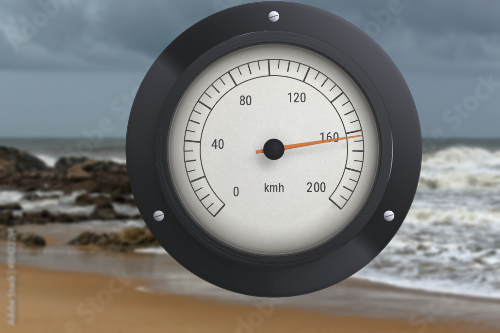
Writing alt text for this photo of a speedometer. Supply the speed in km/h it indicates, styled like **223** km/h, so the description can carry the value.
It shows **162.5** km/h
